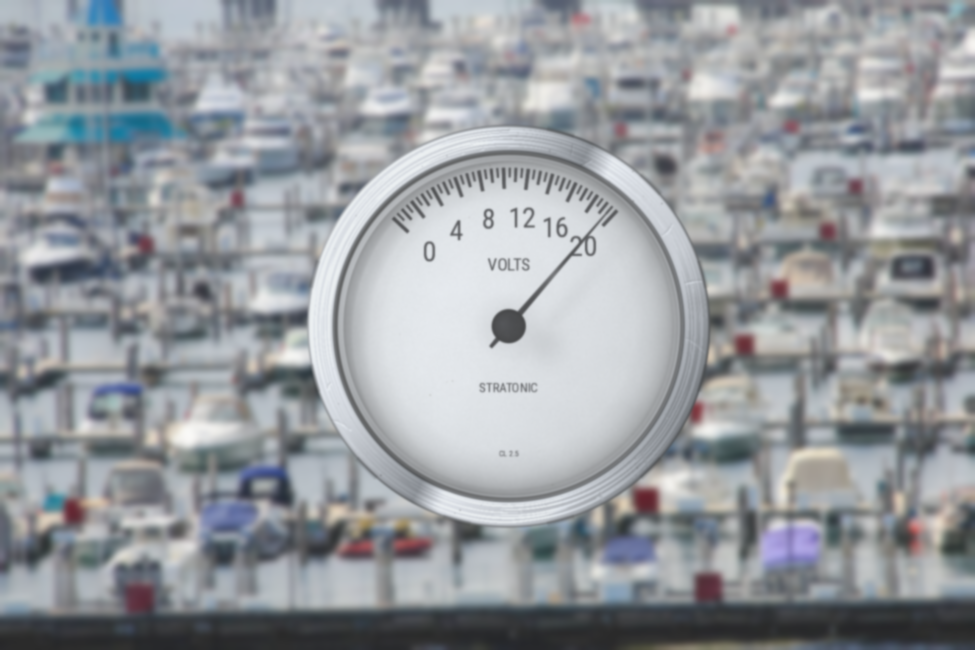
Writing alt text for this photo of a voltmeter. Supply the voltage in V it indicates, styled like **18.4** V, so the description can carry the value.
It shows **19.5** V
